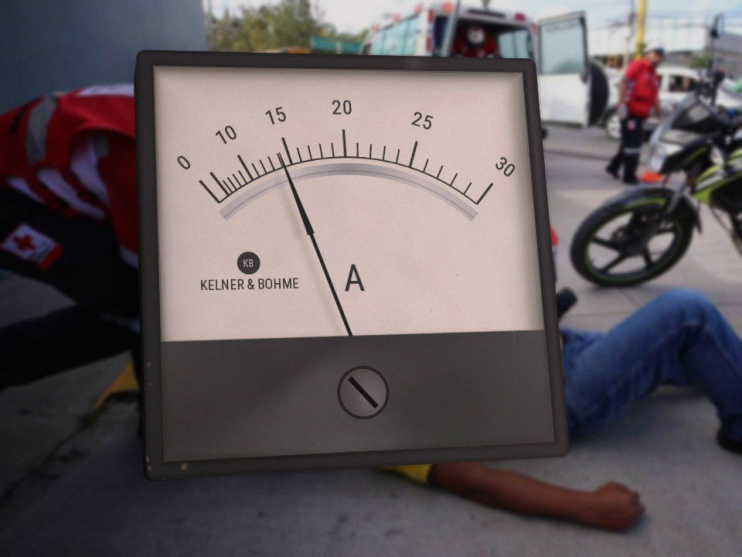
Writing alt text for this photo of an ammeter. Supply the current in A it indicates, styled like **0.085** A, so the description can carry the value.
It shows **14** A
